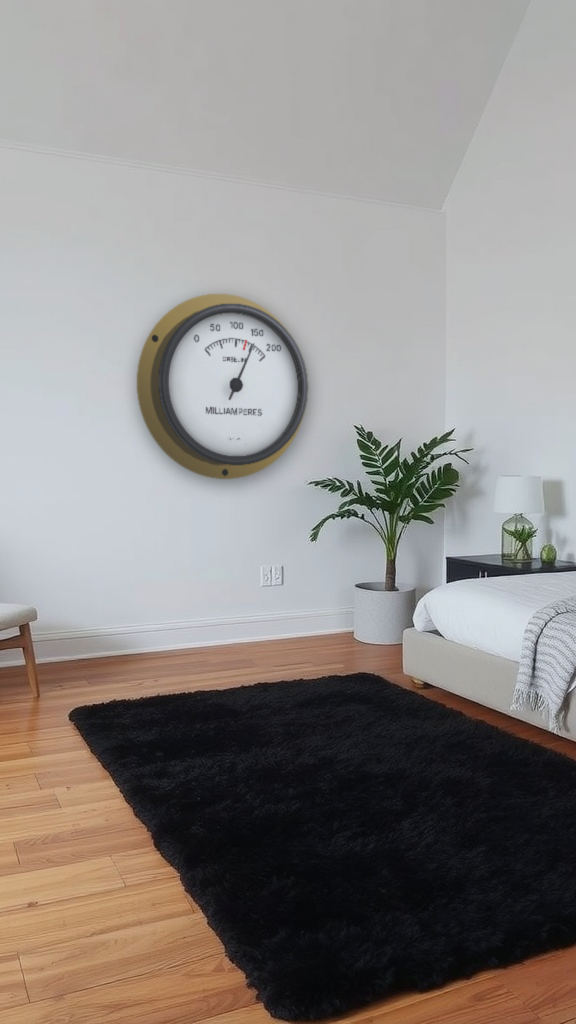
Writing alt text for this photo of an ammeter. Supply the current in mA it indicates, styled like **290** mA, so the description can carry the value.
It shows **150** mA
